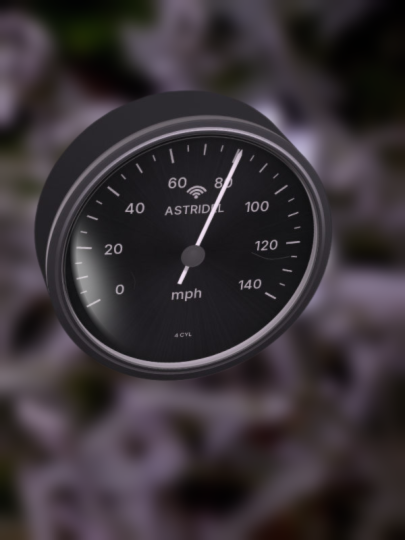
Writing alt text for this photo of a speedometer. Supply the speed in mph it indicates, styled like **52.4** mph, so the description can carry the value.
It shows **80** mph
